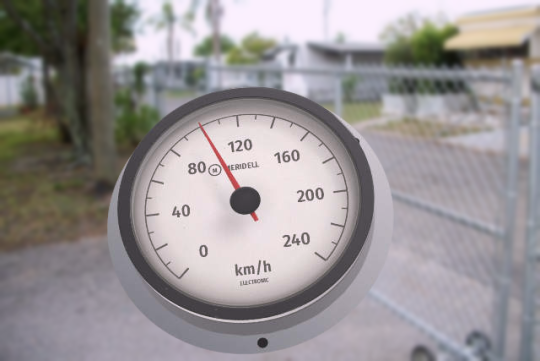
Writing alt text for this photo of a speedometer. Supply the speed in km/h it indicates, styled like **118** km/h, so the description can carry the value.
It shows **100** km/h
